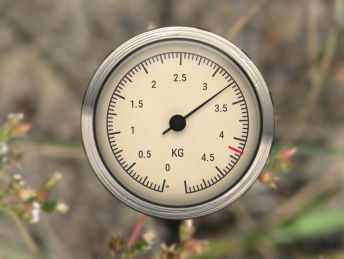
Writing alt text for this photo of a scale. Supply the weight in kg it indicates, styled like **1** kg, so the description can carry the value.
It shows **3.25** kg
